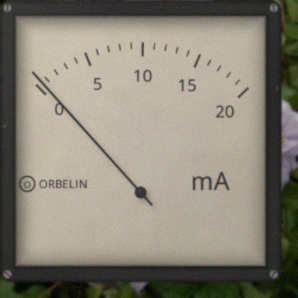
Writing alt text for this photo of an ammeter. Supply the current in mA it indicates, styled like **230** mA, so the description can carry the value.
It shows **0.5** mA
